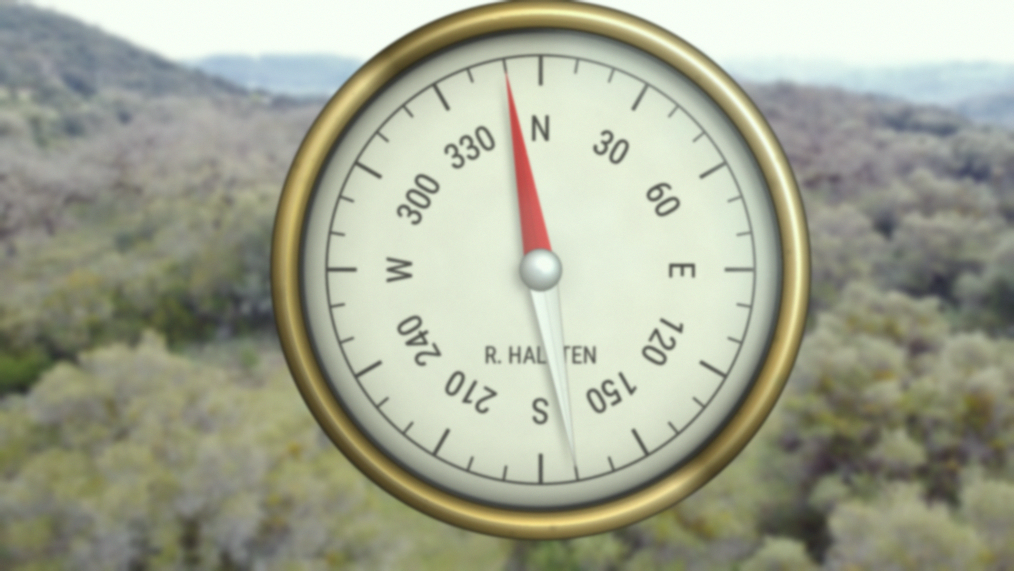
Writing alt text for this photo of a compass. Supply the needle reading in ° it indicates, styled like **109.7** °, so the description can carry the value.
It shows **350** °
